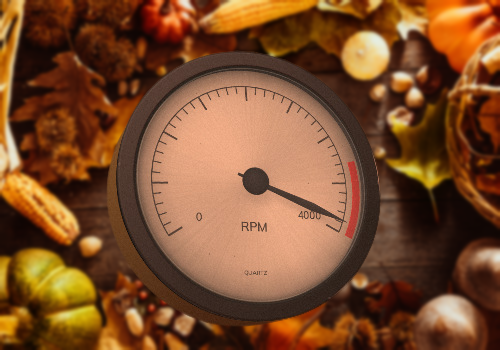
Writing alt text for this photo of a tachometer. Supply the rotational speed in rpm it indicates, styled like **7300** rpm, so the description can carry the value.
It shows **3900** rpm
